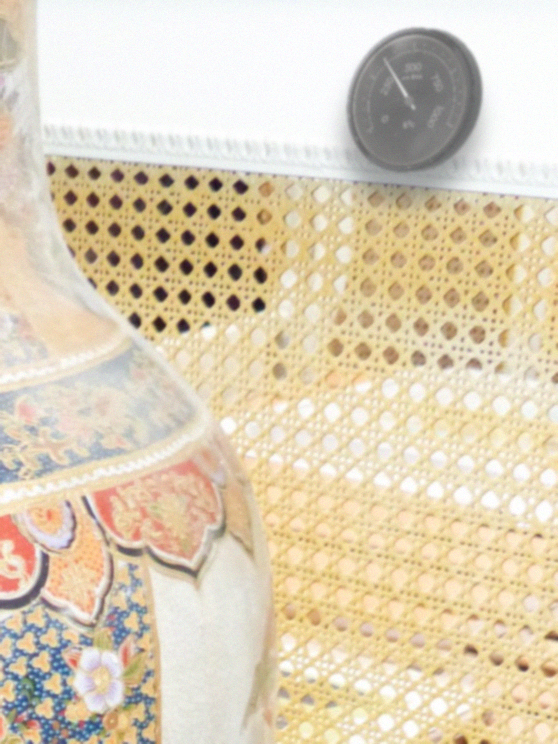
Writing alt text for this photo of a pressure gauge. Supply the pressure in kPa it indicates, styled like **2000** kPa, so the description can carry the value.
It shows **350** kPa
